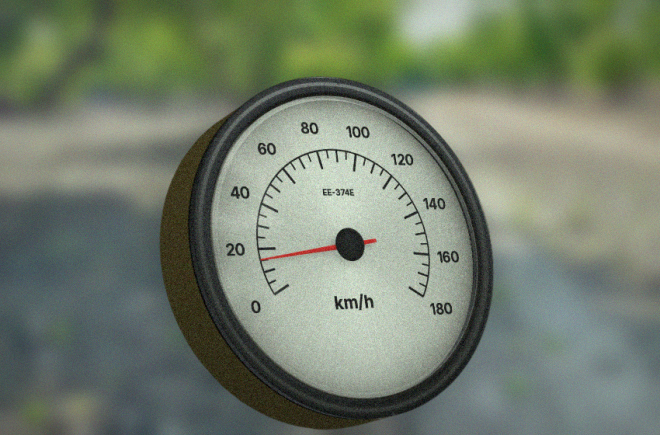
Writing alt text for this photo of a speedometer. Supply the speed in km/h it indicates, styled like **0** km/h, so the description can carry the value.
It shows **15** km/h
